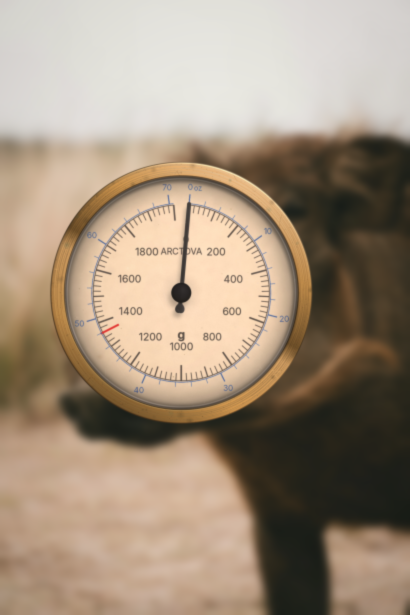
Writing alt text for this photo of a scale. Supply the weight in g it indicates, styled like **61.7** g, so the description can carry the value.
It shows **0** g
